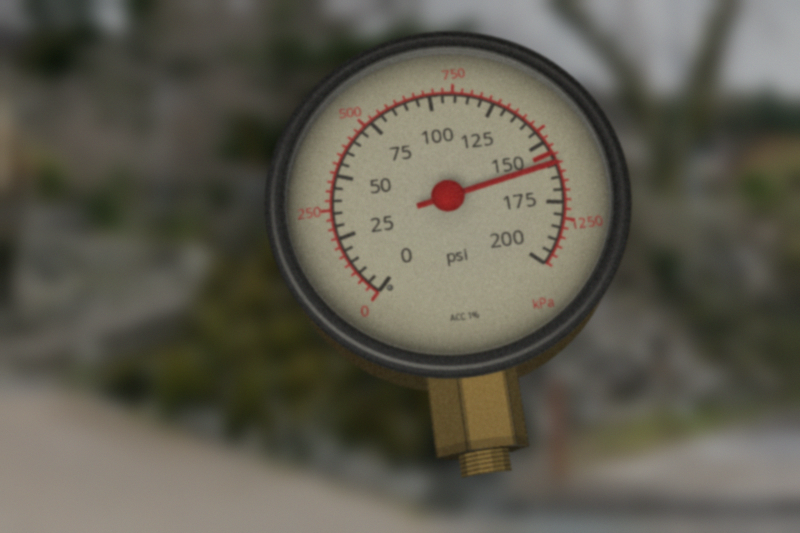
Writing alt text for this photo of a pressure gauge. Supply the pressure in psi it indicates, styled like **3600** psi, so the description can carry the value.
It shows **160** psi
